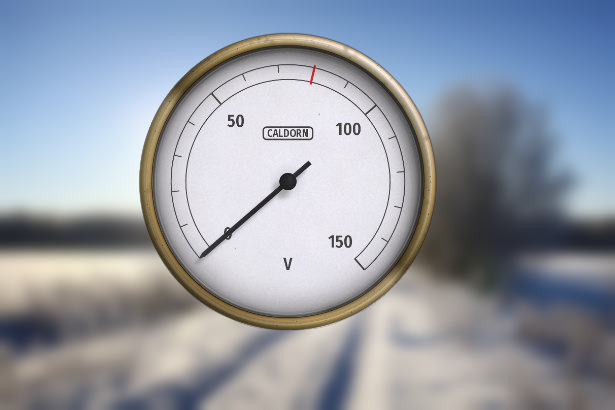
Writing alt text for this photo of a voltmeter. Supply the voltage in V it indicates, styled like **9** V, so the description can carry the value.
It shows **0** V
